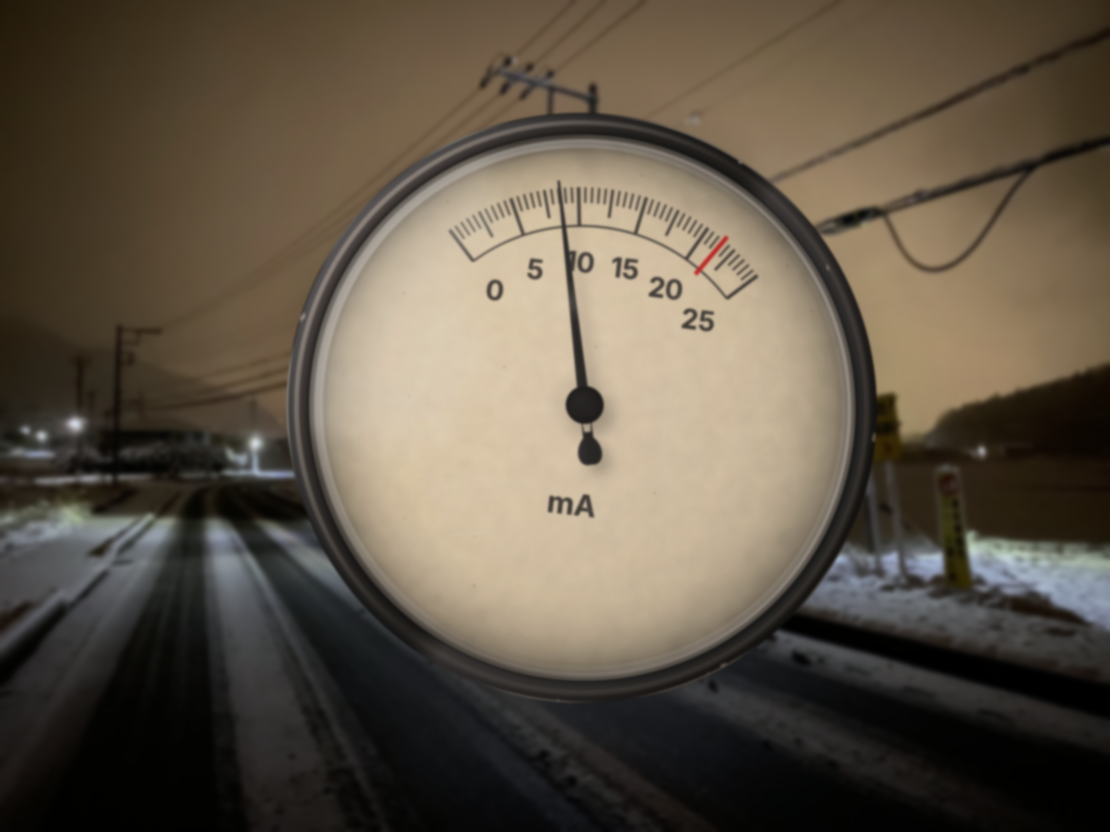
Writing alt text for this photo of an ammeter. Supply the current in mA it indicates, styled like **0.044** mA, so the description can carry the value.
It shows **8.5** mA
